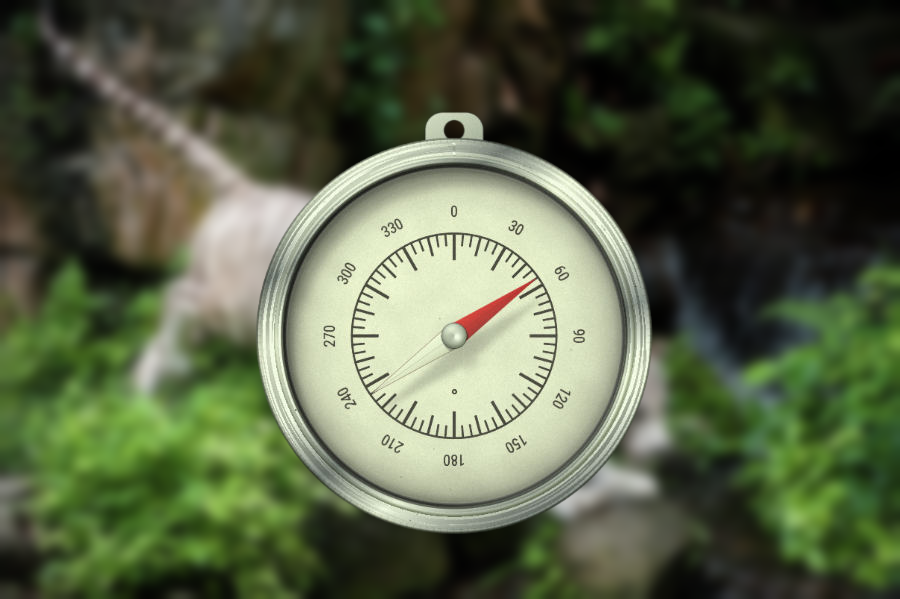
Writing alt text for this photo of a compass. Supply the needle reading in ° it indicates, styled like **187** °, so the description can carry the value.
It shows **55** °
